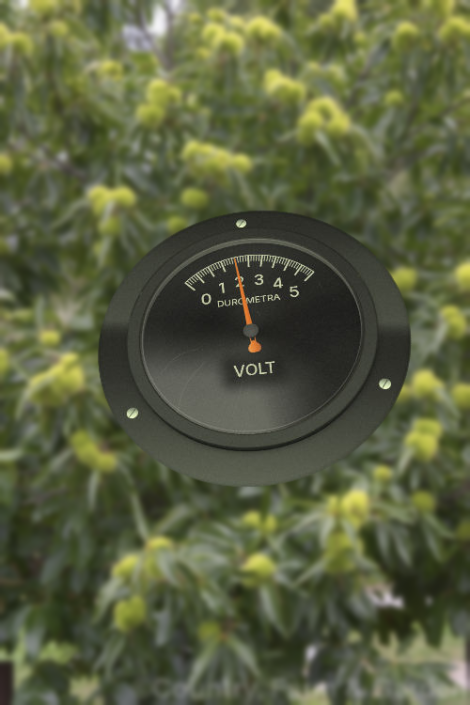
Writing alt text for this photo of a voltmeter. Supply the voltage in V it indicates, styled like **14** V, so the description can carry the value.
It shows **2** V
